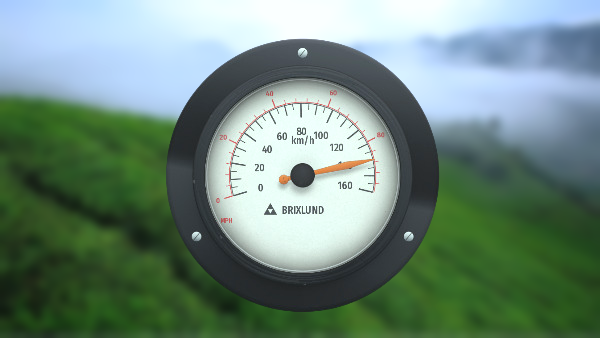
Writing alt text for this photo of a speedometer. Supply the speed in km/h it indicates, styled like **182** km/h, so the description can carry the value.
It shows **140** km/h
